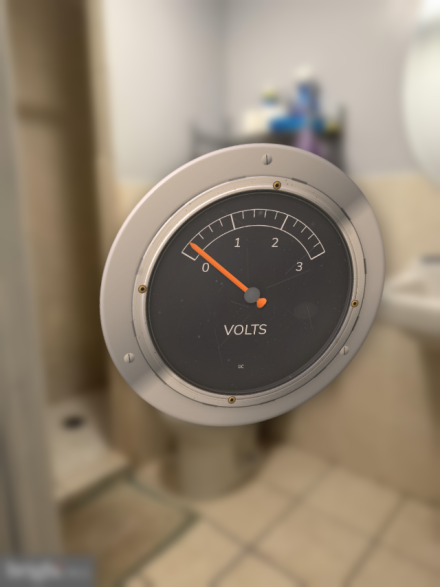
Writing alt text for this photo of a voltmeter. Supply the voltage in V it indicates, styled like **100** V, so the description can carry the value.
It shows **0.2** V
